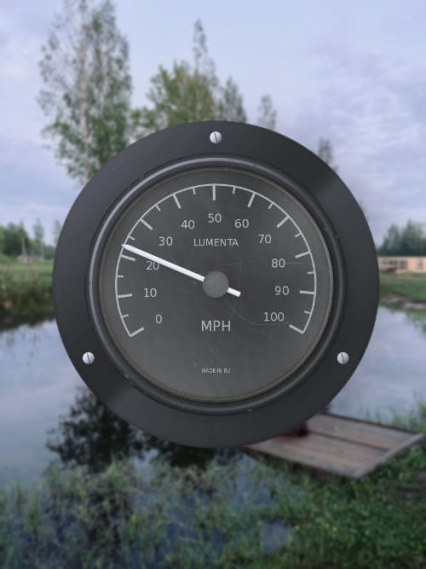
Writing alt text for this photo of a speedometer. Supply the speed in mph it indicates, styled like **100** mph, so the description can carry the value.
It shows **22.5** mph
